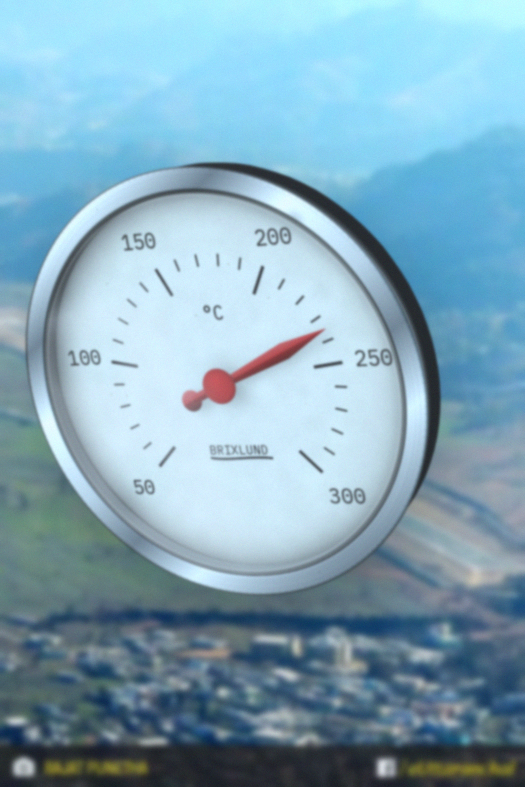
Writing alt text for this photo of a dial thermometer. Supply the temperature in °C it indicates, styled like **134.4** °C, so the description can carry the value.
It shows **235** °C
